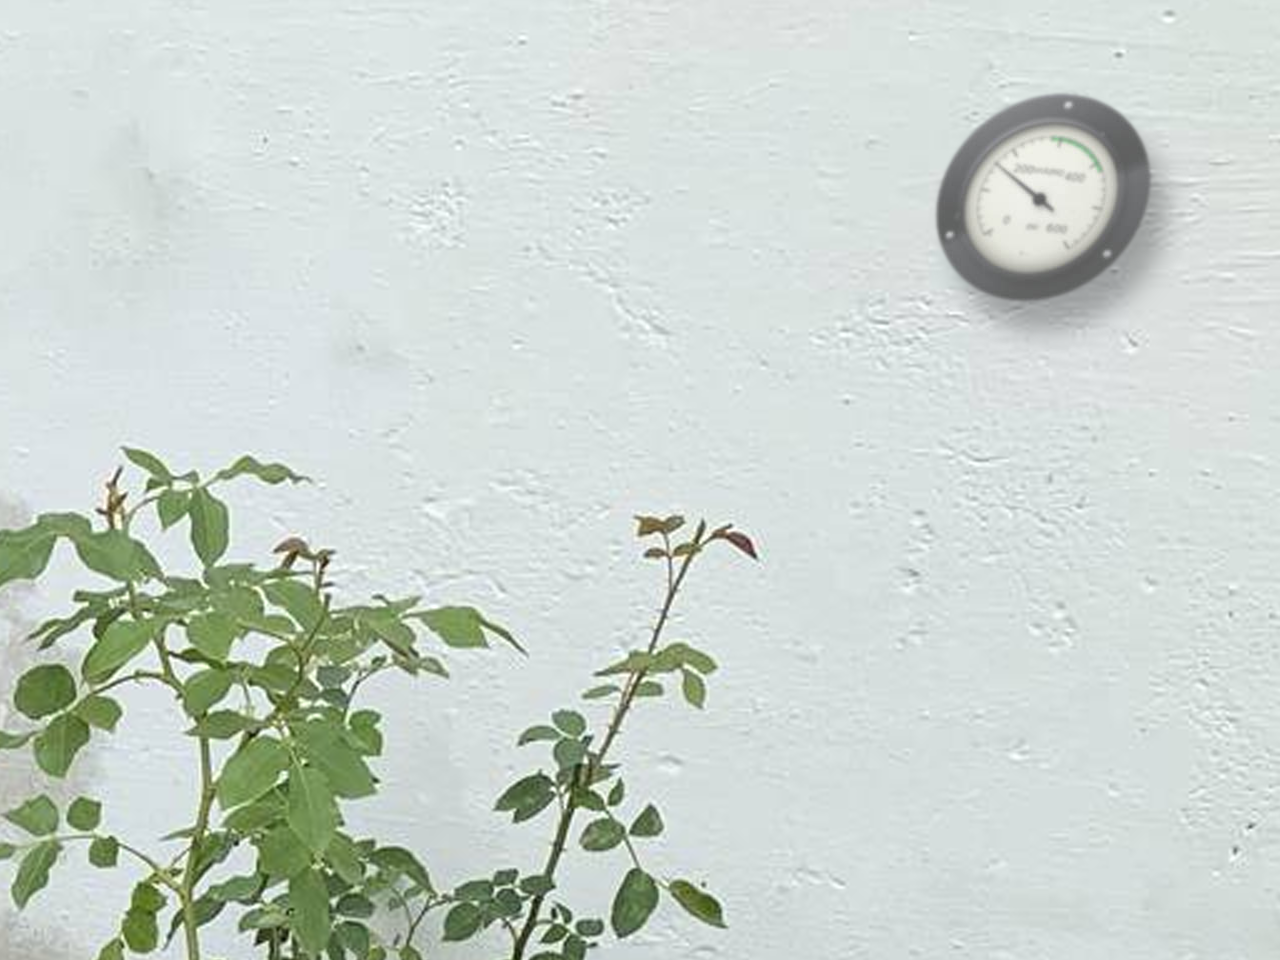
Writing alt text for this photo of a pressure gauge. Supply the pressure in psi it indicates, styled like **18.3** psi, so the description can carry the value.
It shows **160** psi
